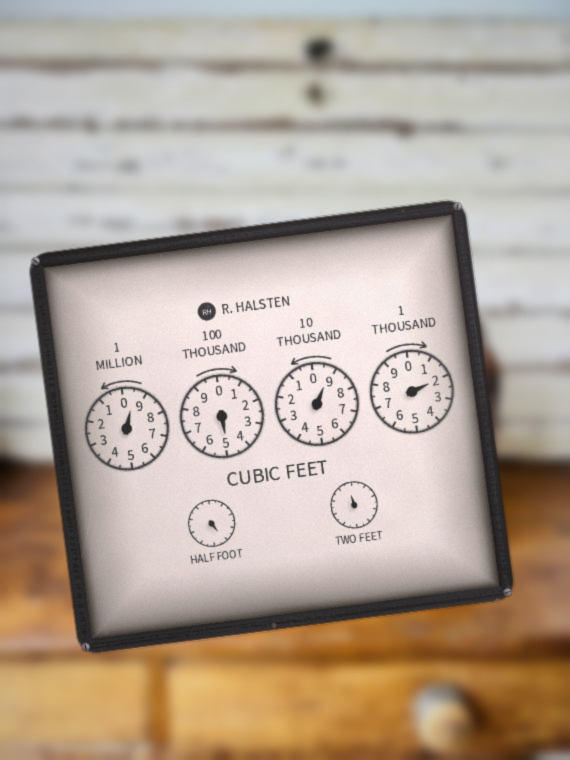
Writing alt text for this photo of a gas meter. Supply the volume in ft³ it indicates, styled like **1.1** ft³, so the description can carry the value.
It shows **949200** ft³
